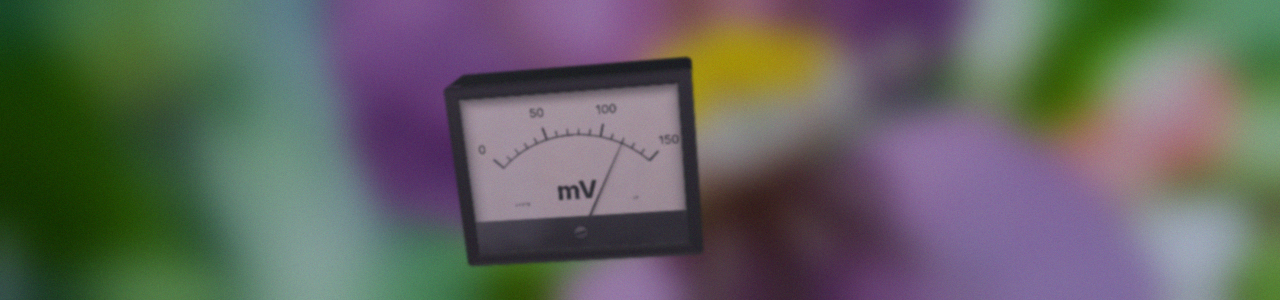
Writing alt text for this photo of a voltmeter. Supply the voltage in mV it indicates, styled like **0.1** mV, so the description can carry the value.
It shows **120** mV
